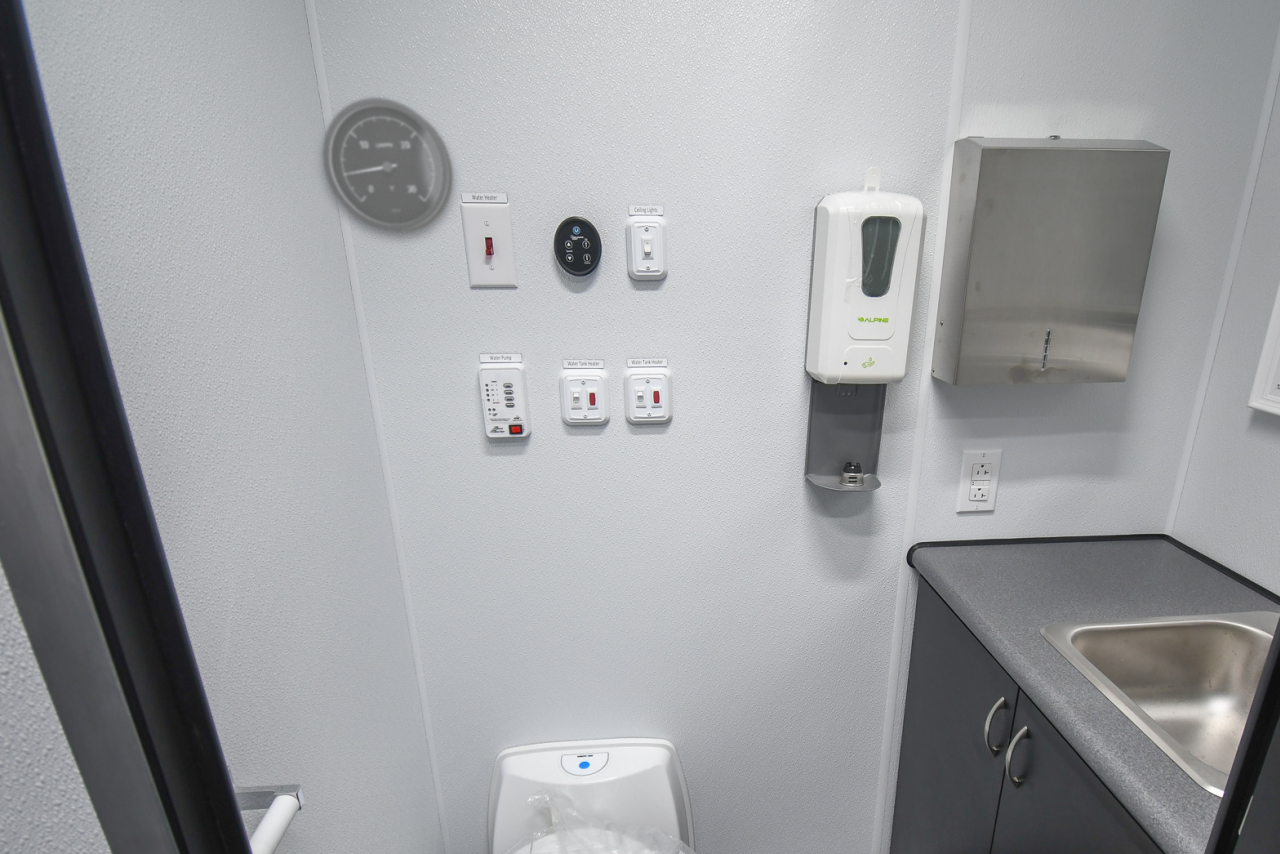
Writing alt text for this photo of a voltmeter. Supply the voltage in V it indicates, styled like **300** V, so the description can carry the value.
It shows **4** V
